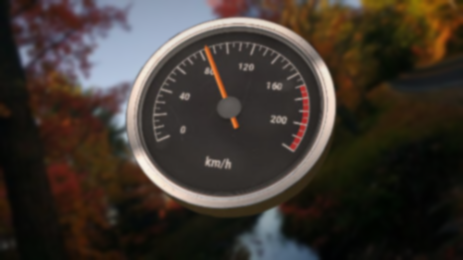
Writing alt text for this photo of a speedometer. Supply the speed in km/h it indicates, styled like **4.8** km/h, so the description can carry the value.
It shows **85** km/h
